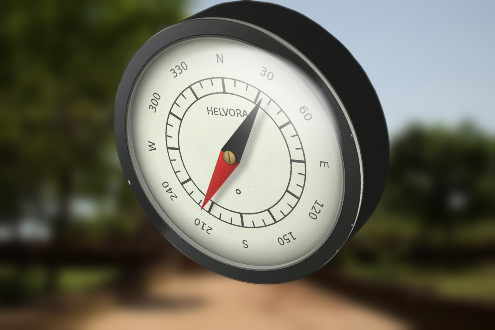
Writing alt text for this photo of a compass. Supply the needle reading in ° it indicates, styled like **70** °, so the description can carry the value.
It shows **215** °
